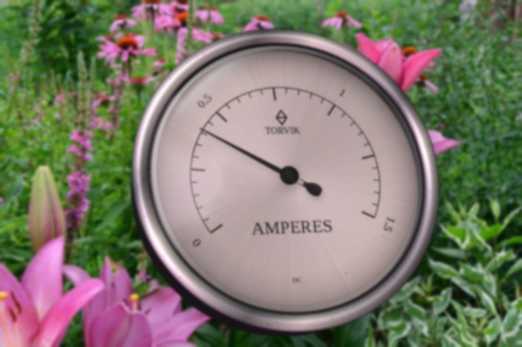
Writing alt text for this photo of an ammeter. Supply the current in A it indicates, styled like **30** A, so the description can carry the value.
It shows **0.4** A
